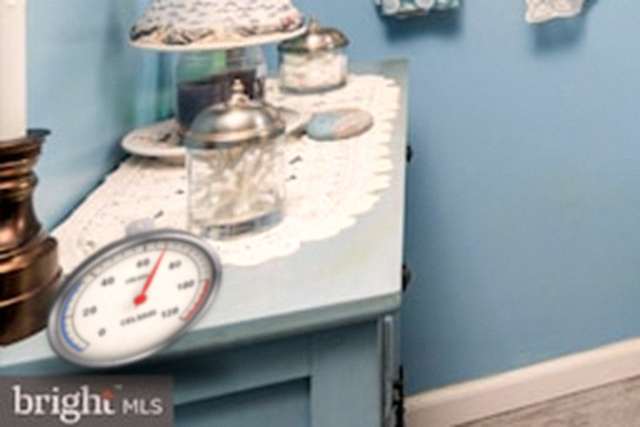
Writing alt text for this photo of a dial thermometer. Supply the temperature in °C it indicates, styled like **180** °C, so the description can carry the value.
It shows **68** °C
